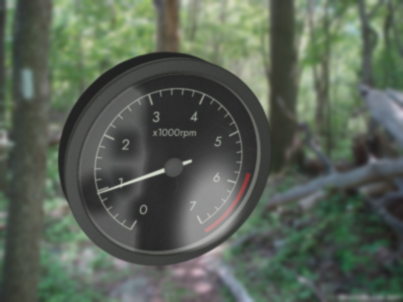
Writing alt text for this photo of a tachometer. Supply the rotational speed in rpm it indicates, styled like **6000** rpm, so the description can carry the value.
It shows **1000** rpm
